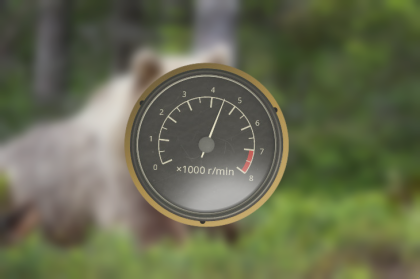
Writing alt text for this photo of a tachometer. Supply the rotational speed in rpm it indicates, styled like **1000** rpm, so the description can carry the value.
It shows **4500** rpm
